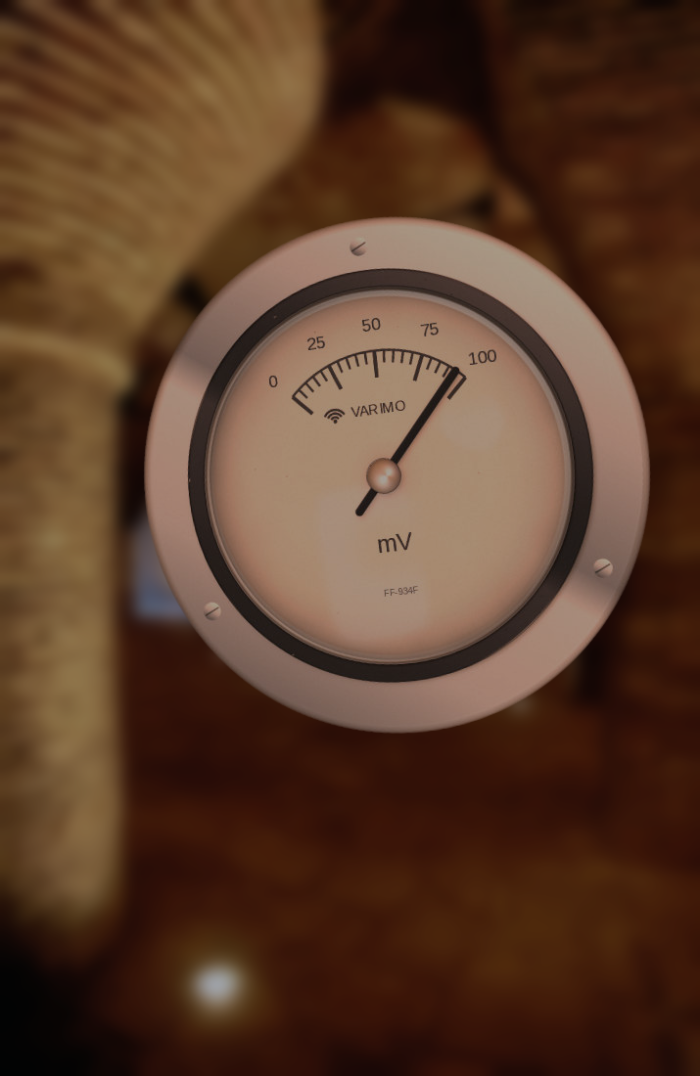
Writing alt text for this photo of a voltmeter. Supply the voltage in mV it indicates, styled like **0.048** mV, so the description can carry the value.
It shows **95** mV
